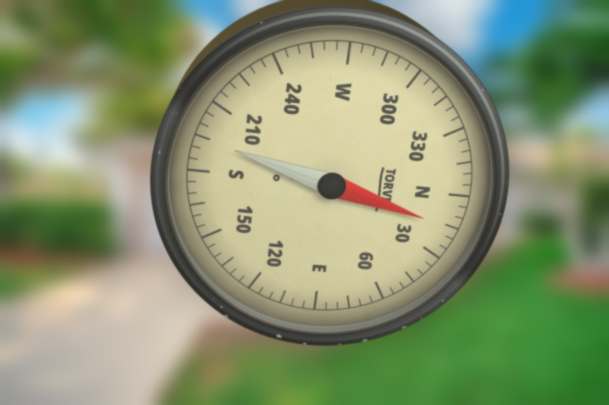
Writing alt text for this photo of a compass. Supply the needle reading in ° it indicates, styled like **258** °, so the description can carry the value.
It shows **15** °
